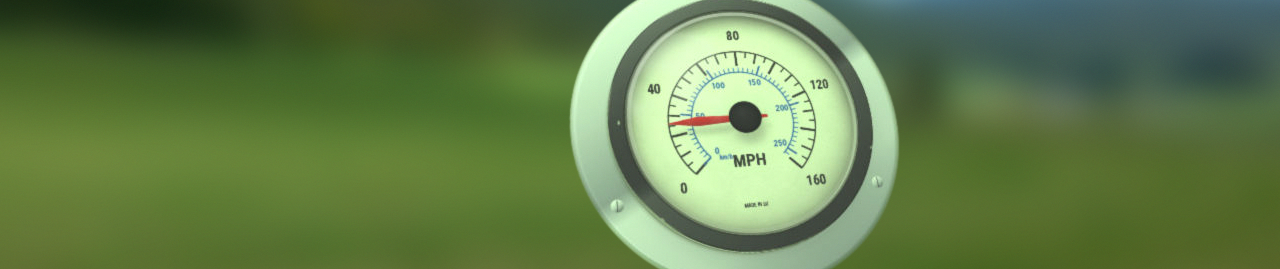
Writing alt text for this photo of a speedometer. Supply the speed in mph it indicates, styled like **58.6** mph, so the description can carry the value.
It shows **25** mph
